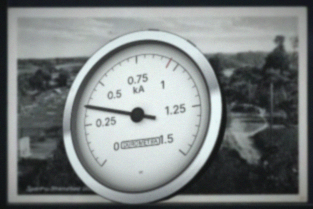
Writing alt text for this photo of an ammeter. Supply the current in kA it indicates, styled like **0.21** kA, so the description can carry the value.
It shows **0.35** kA
